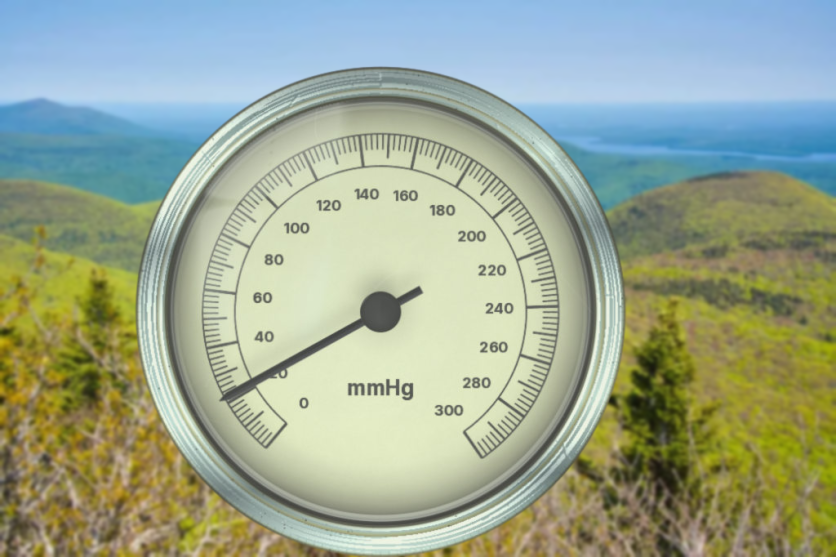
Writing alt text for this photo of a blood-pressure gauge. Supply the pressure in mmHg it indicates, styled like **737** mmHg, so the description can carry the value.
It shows **22** mmHg
